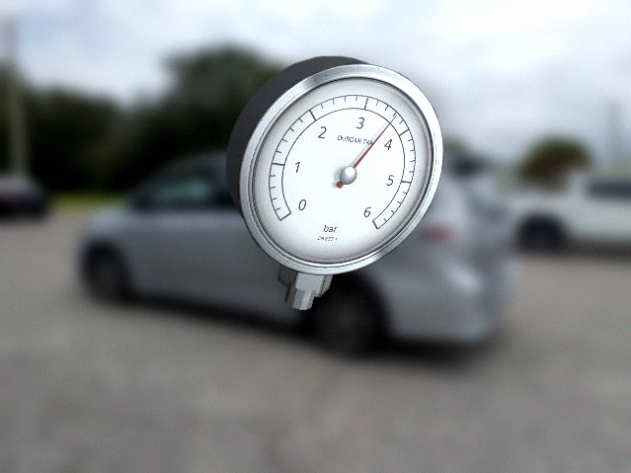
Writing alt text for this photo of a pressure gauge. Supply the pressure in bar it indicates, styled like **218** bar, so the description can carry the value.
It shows **3.6** bar
